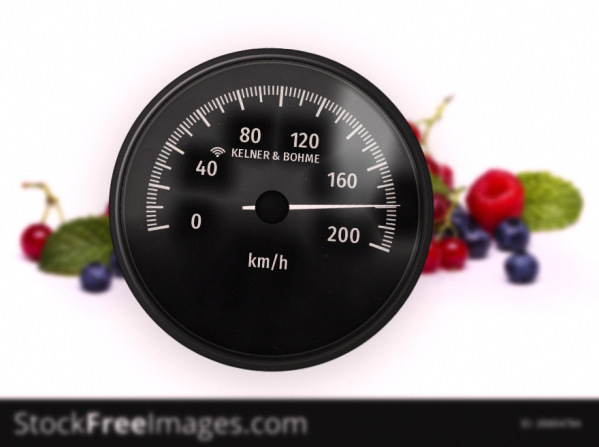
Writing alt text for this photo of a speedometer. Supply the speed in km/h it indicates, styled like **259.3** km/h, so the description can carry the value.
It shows **180** km/h
